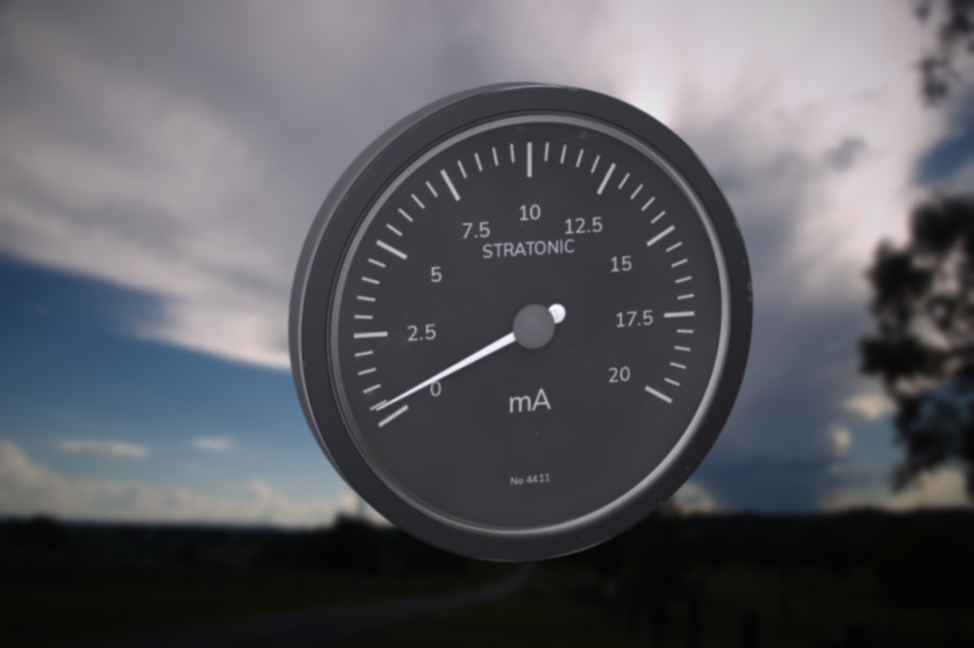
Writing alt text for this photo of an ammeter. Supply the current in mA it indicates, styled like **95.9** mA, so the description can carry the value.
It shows **0.5** mA
